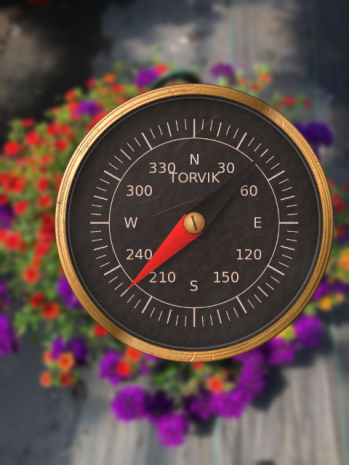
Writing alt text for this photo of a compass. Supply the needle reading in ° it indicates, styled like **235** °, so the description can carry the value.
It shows **225** °
